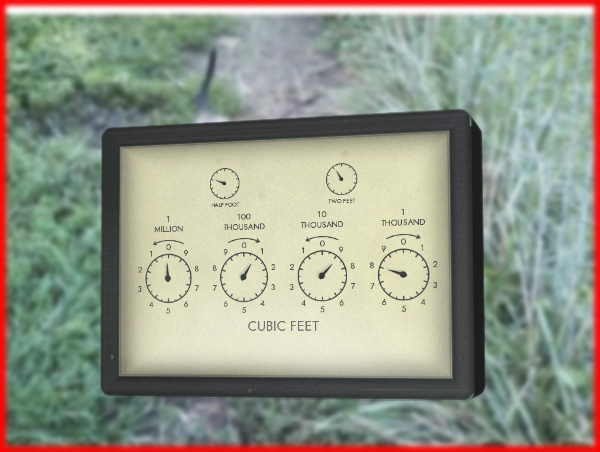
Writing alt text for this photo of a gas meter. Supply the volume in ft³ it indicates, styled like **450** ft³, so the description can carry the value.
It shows **8800** ft³
